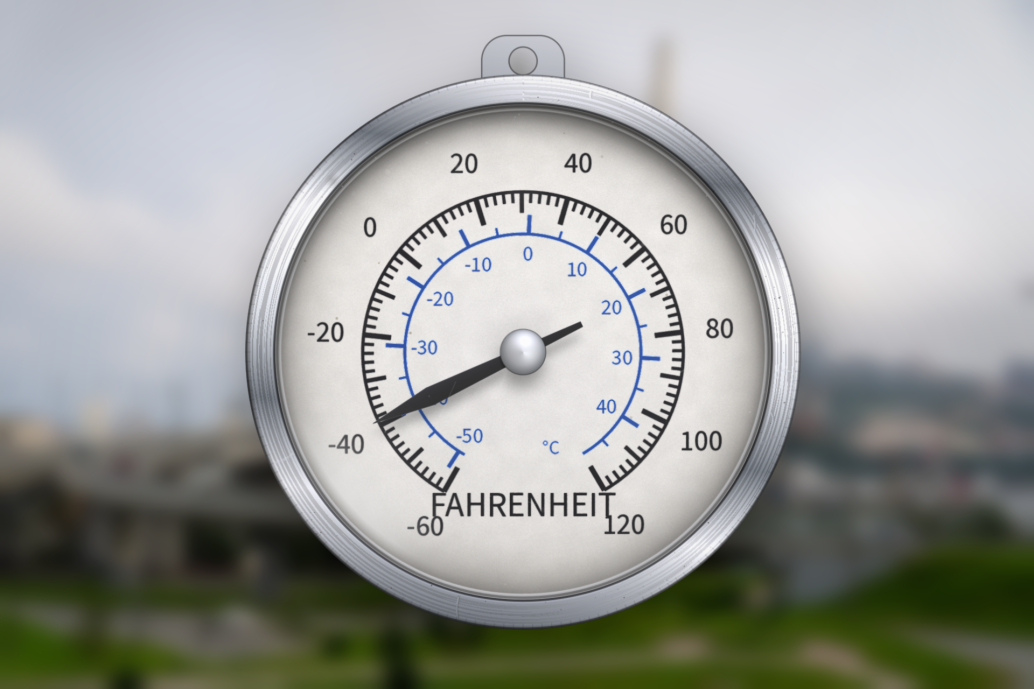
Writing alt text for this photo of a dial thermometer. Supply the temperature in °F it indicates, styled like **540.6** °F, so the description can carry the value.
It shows **-39** °F
